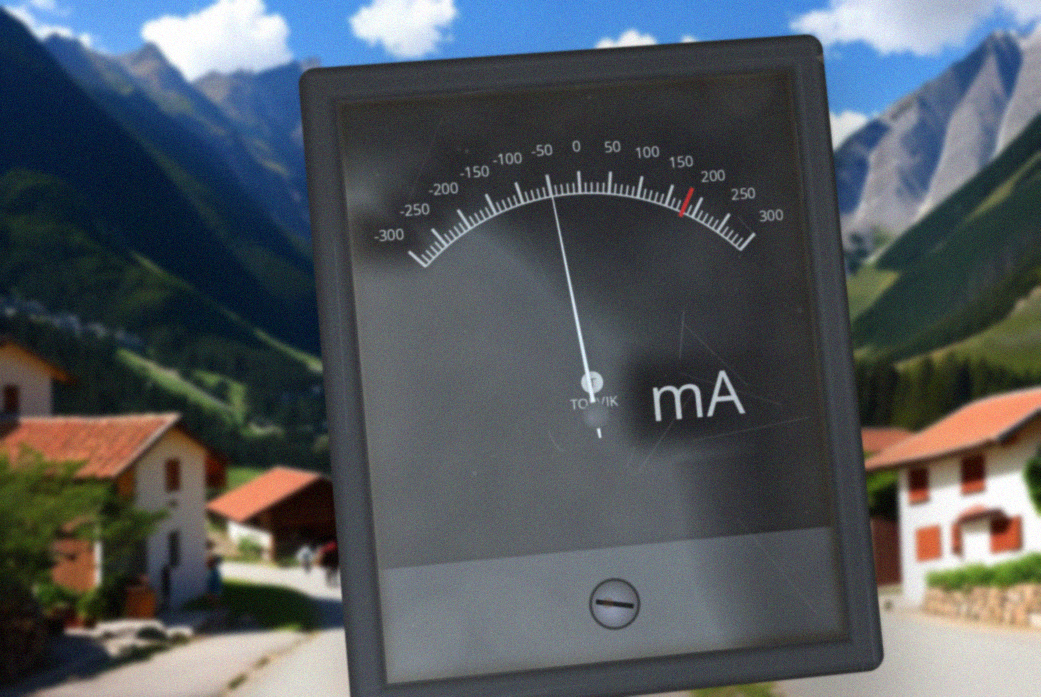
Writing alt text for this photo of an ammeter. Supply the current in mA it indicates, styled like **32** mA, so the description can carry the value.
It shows **-50** mA
